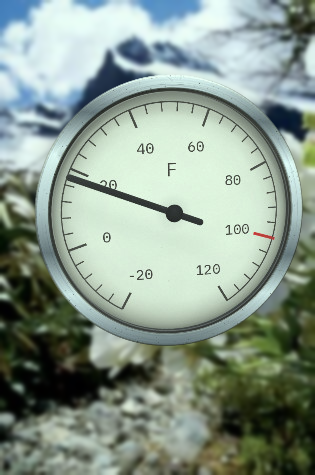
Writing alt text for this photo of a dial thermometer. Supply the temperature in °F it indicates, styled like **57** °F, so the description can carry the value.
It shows **18** °F
